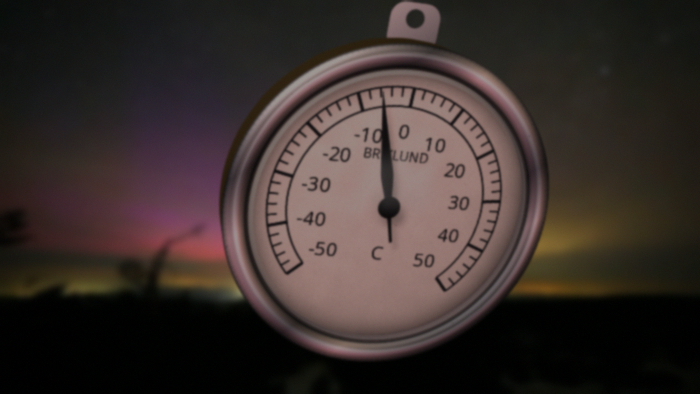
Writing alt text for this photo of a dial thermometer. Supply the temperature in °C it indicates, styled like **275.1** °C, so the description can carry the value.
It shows **-6** °C
